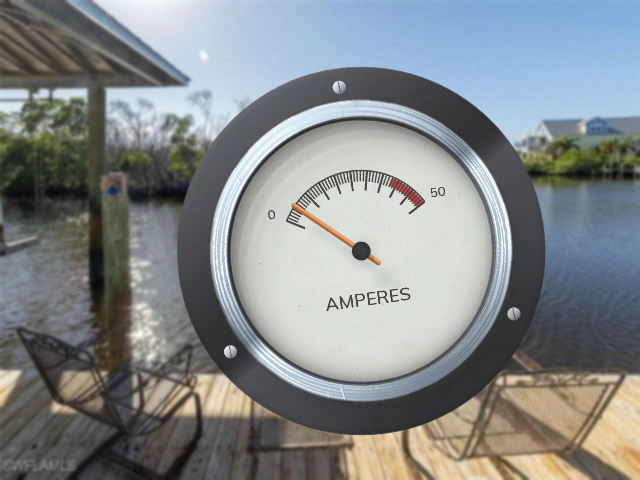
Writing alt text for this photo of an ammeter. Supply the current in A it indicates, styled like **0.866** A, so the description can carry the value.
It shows **5** A
